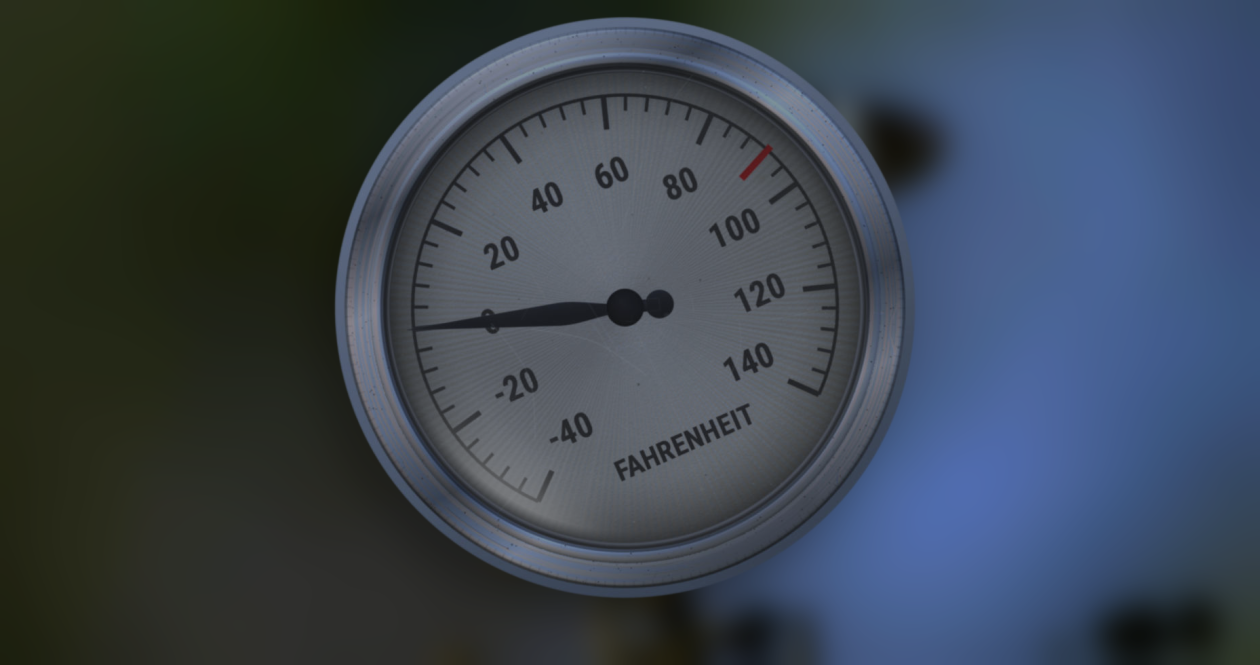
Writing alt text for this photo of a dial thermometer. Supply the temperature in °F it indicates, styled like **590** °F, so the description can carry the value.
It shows **0** °F
